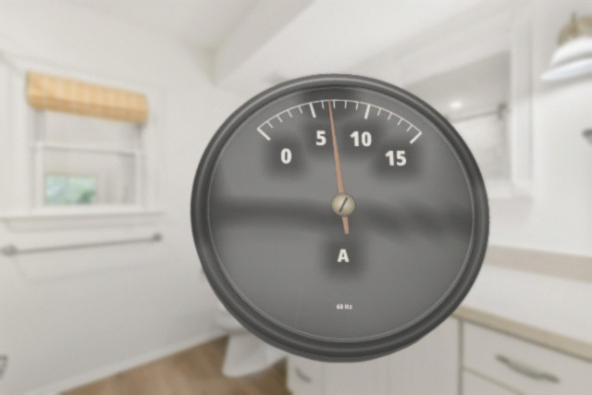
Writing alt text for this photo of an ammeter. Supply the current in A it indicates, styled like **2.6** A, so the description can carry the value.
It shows **6.5** A
